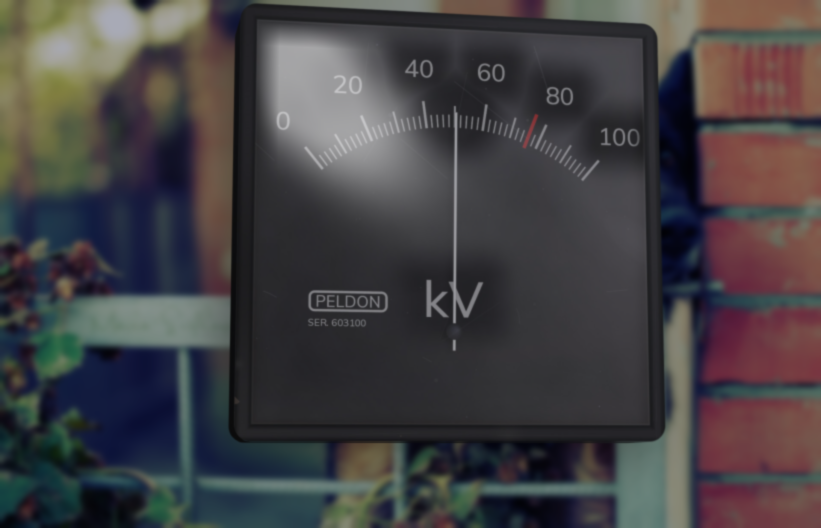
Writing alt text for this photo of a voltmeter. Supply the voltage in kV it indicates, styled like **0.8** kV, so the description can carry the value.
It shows **50** kV
